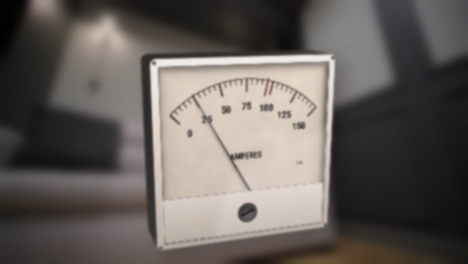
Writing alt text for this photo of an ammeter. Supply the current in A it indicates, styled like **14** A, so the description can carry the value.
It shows **25** A
